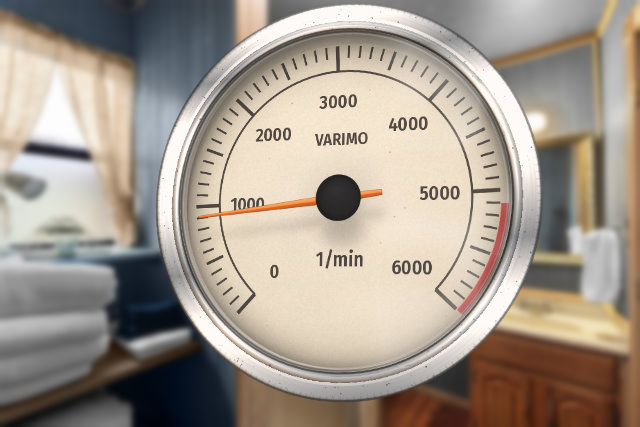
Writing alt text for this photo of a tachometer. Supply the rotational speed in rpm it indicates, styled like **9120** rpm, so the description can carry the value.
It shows **900** rpm
